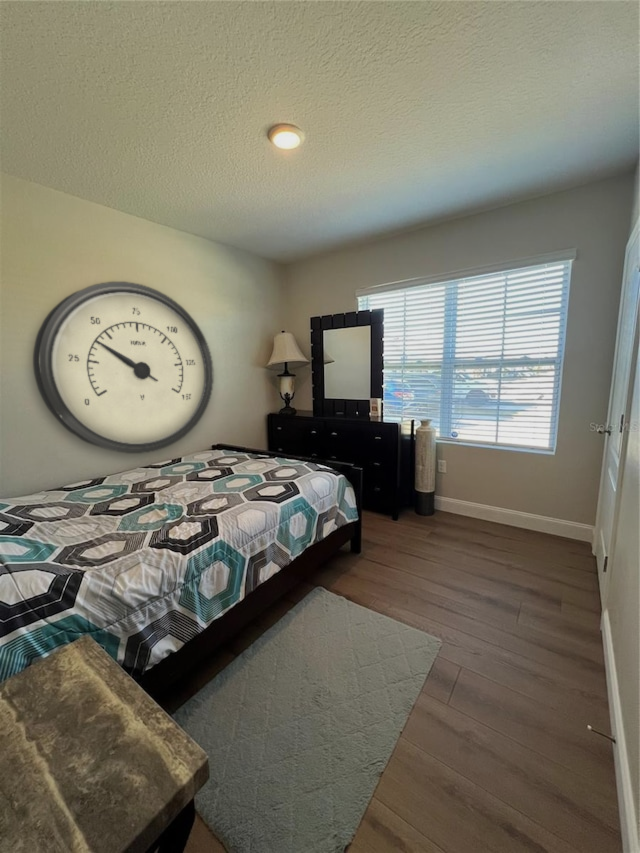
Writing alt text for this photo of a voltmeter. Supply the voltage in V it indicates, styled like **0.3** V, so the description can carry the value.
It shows **40** V
